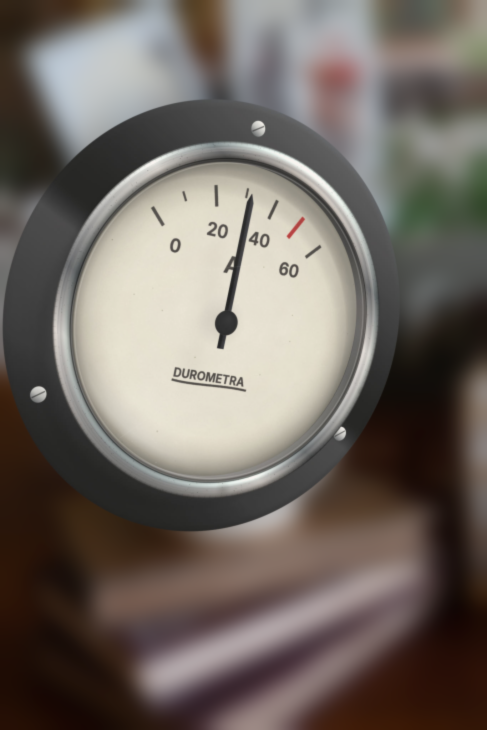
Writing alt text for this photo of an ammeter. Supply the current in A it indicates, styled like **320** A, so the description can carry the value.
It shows **30** A
